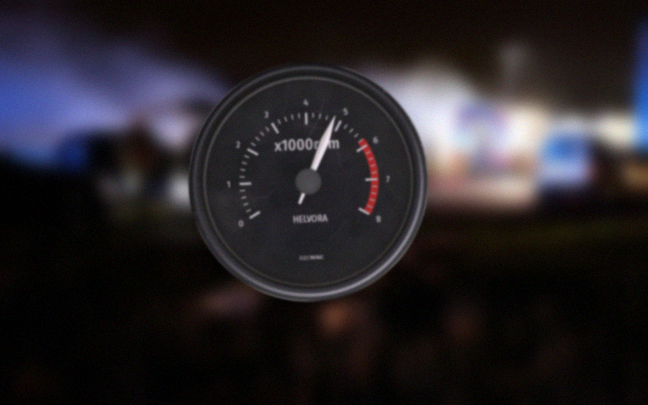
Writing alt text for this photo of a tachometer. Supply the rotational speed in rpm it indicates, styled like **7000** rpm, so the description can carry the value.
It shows **4800** rpm
